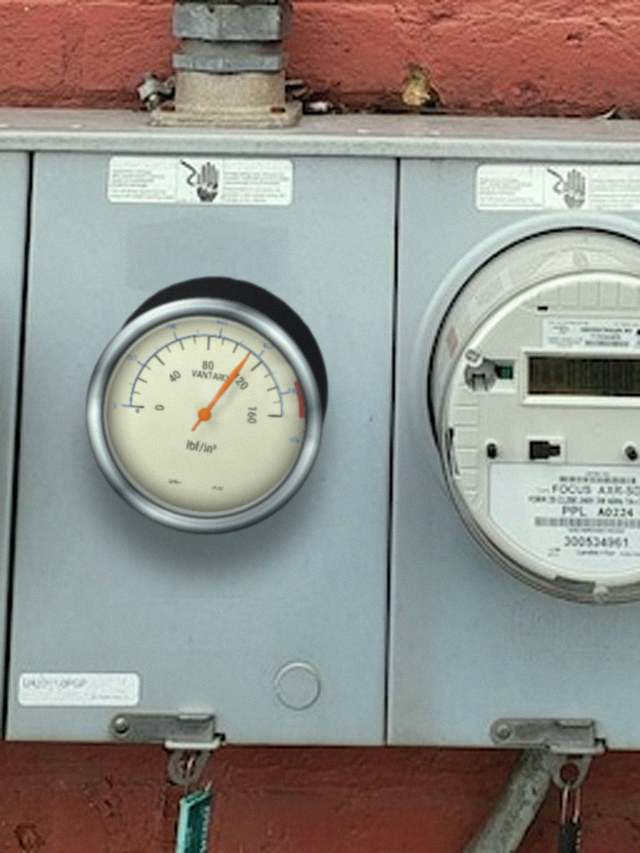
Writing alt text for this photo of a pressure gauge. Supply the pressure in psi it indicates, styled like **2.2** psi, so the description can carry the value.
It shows **110** psi
